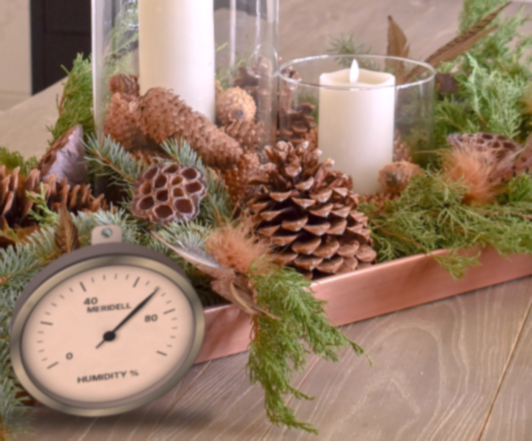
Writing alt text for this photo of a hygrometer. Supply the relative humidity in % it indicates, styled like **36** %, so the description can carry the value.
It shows **68** %
